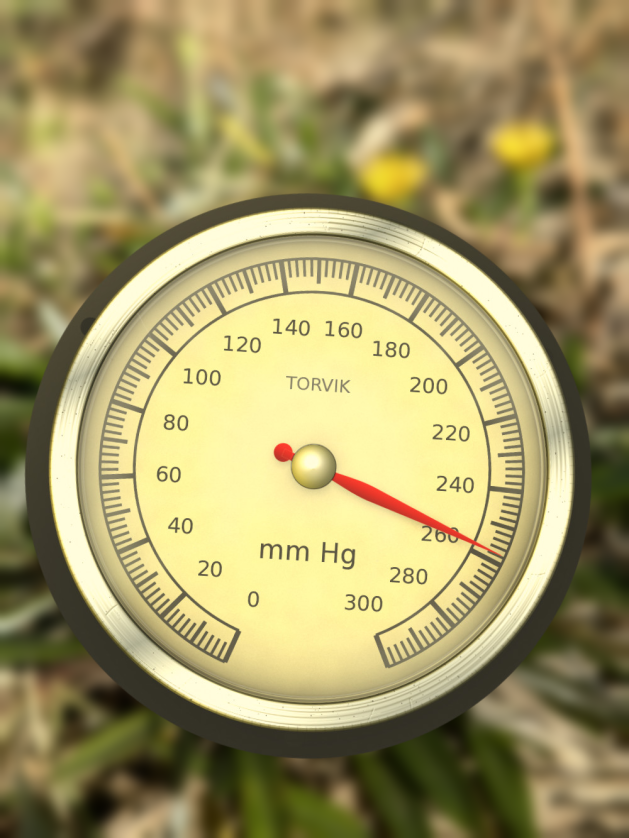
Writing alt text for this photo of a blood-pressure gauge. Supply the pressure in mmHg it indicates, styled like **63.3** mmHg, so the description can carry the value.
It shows **258** mmHg
